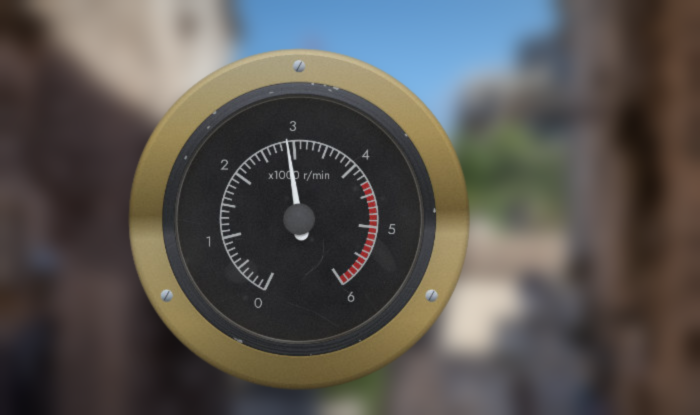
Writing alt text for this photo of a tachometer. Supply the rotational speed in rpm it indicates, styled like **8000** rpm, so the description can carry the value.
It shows **2900** rpm
